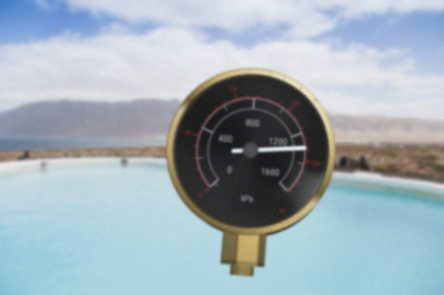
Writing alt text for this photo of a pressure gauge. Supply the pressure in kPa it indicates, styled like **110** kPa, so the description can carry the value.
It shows **1300** kPa
